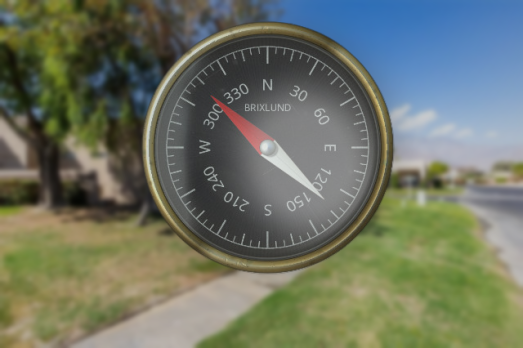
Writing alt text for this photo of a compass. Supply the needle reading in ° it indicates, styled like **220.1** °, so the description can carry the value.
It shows **312.5** °
